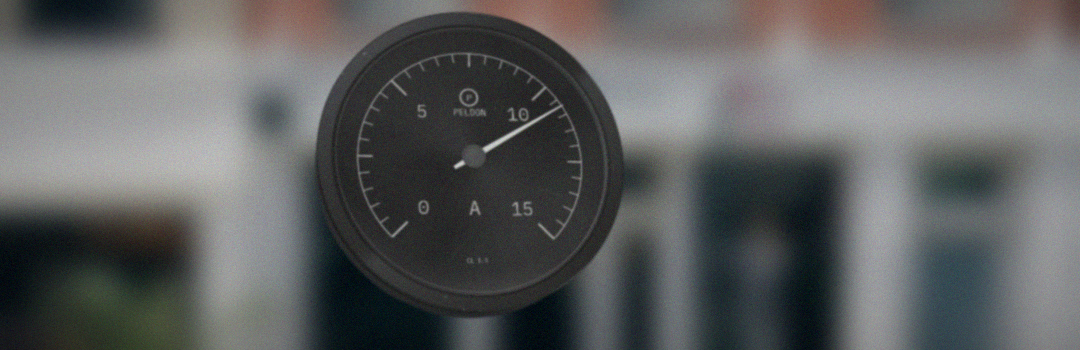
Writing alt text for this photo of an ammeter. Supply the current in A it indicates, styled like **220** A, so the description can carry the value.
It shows **10.75** A
